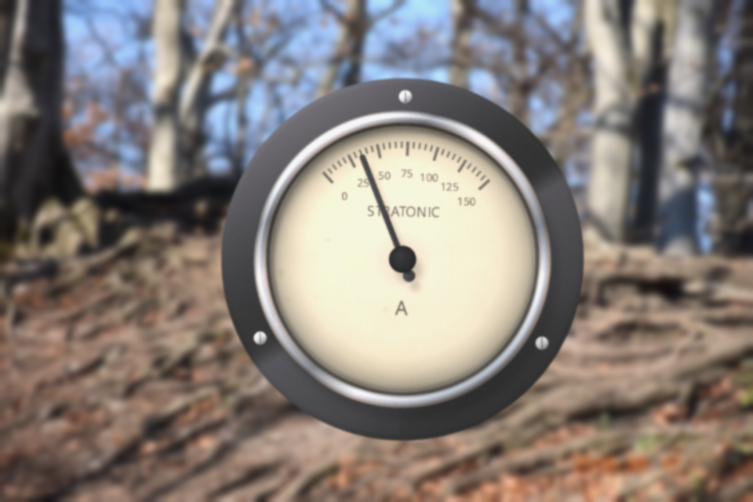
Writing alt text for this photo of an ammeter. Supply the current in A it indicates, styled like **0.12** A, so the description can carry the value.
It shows **35** A
